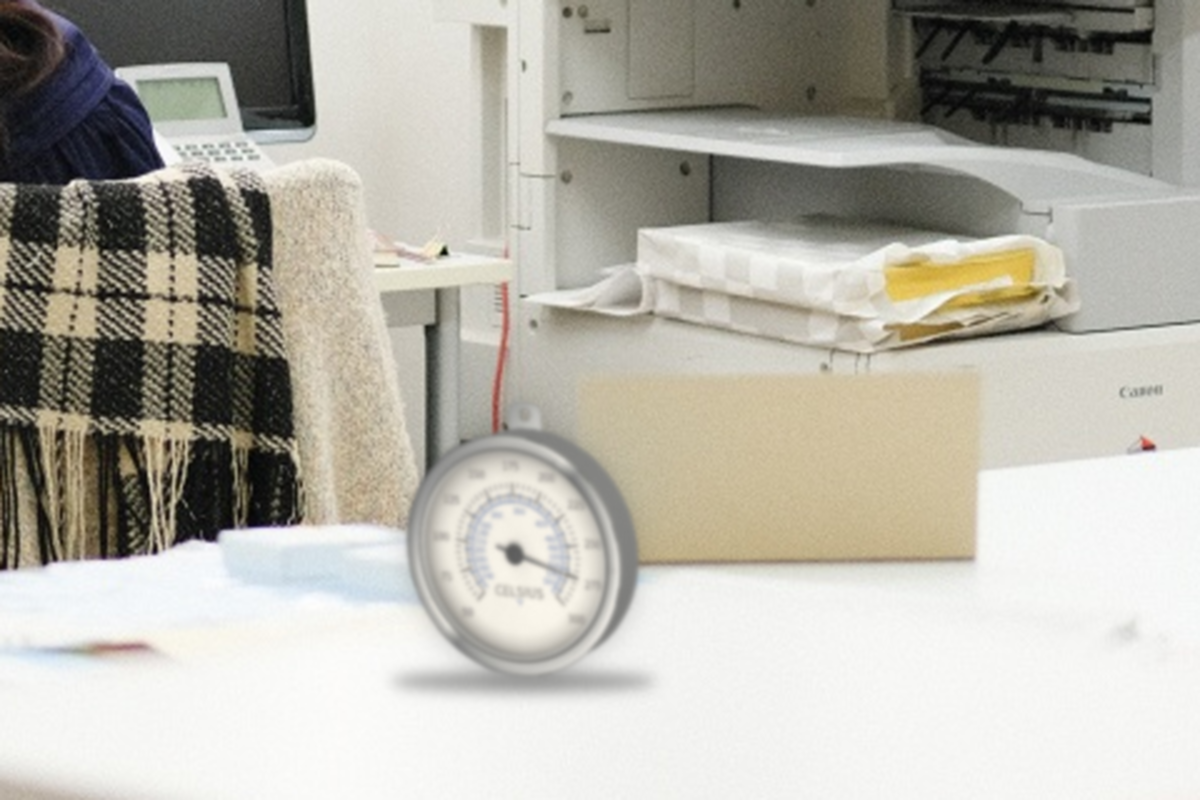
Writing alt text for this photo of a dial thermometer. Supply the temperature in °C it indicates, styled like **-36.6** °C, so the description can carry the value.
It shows **275** °C
